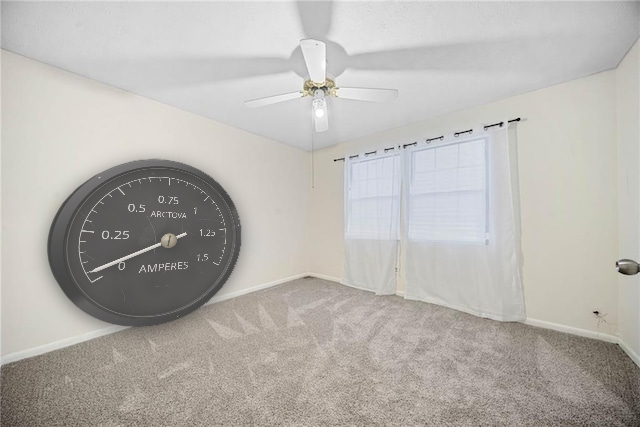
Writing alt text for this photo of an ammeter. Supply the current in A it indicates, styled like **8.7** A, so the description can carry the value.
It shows **0.05** A
